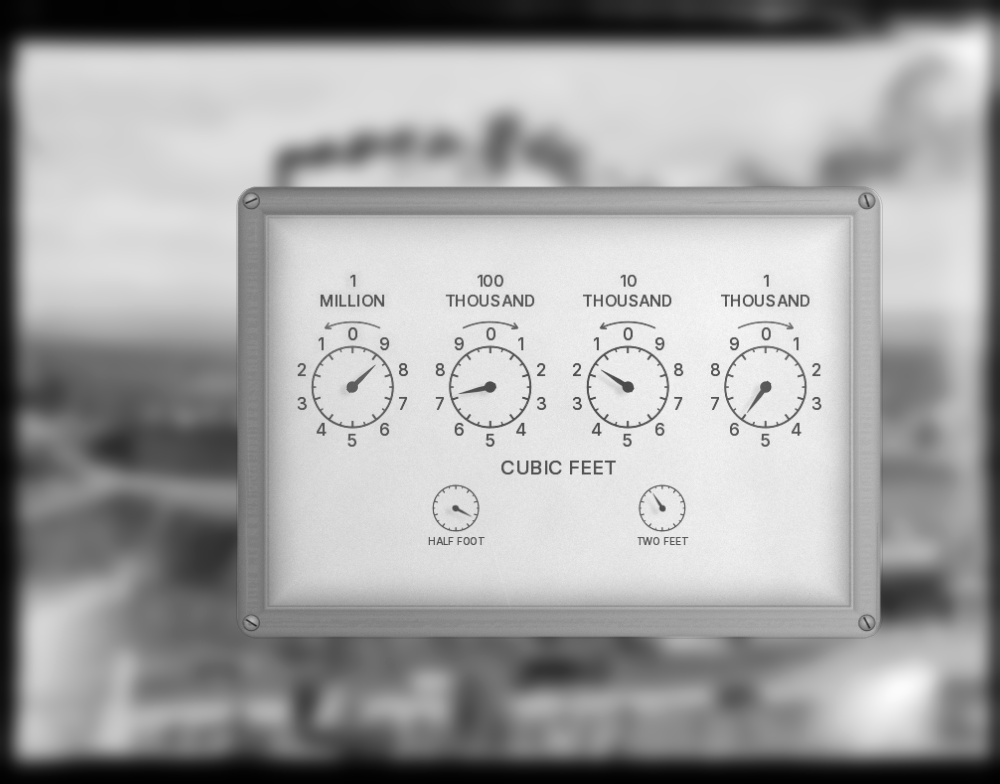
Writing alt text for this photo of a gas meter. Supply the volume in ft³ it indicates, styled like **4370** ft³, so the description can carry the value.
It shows **871600** ft³
